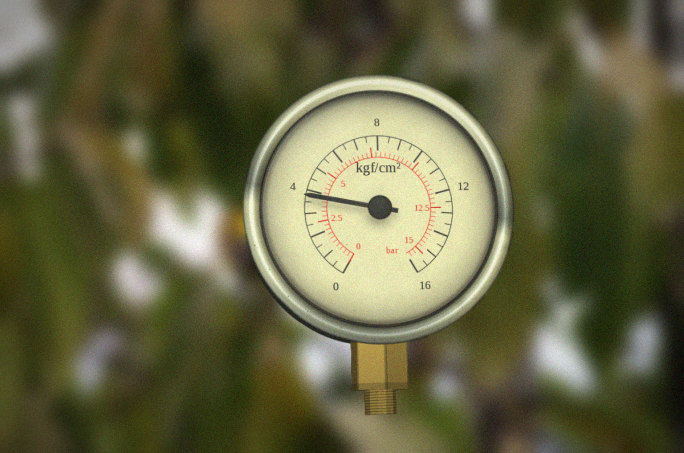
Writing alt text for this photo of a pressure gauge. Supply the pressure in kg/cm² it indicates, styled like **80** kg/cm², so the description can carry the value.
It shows **3.75** kg/cm²
